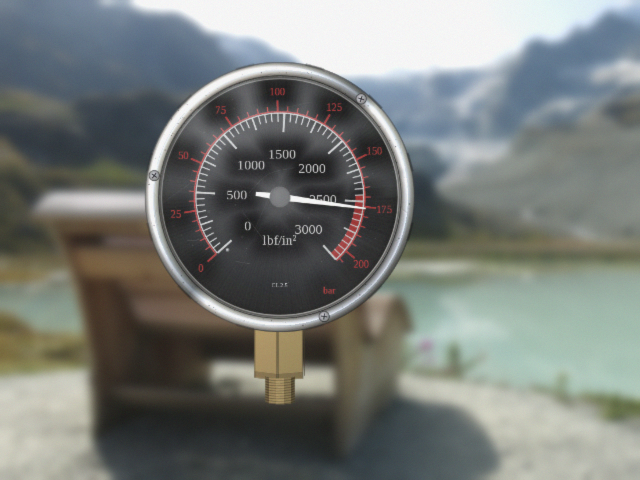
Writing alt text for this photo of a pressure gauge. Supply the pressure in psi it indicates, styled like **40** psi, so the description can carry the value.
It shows **2550** psi
